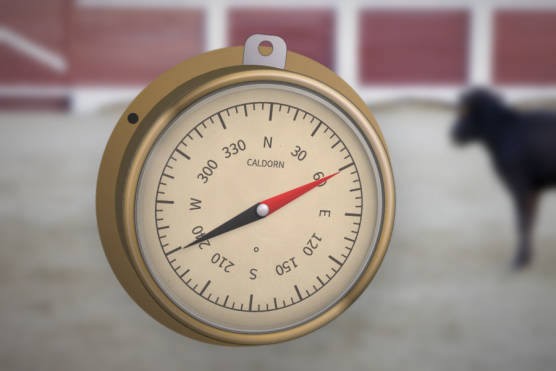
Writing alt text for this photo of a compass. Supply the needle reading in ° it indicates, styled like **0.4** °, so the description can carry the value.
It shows **60** °
